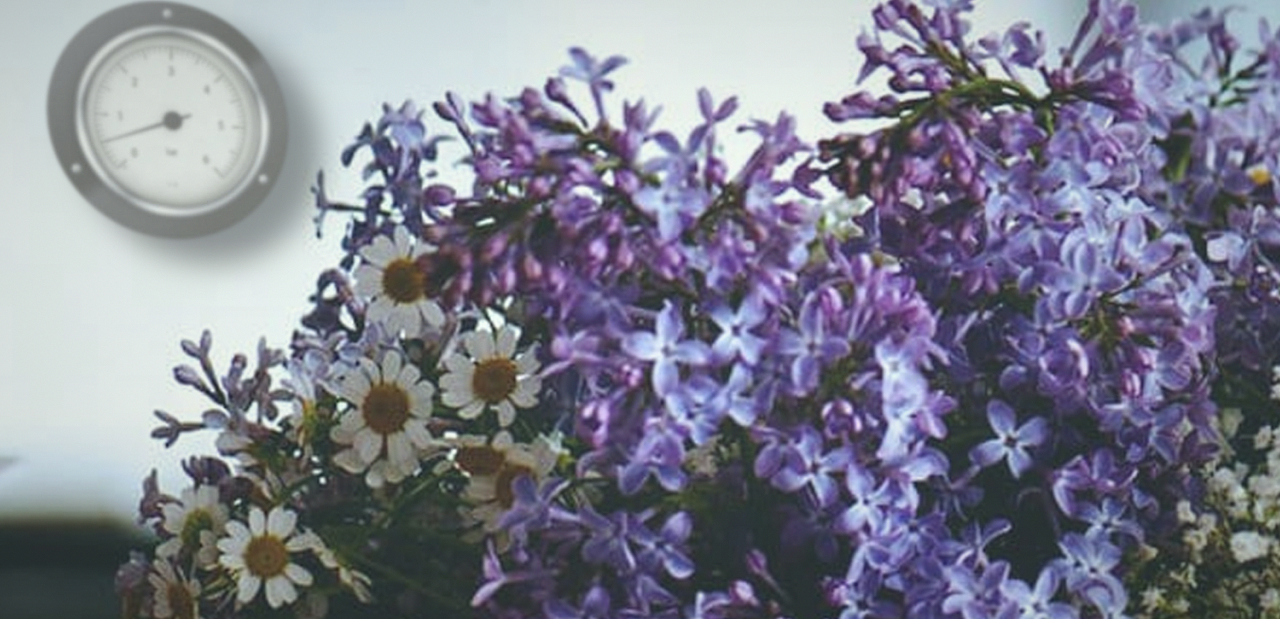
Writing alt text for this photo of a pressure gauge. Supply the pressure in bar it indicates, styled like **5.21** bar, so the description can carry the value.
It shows **0.5** bar
